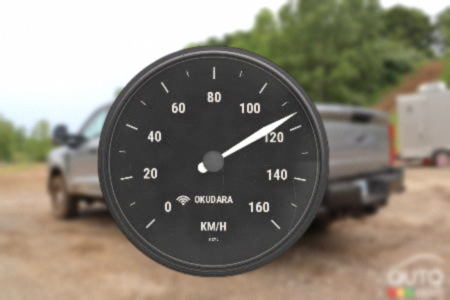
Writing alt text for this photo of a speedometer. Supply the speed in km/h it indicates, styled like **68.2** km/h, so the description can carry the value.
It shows **115** km/h
